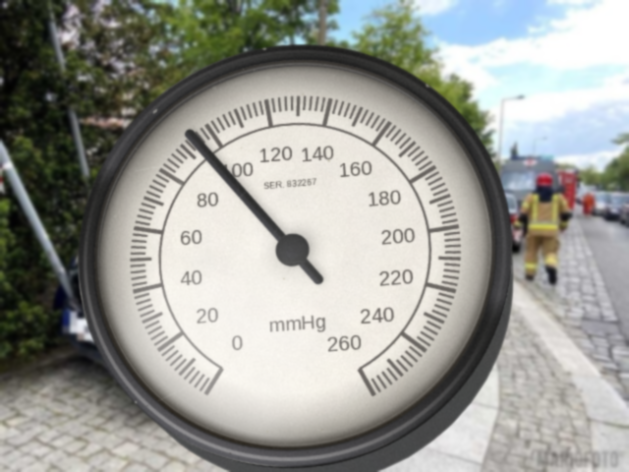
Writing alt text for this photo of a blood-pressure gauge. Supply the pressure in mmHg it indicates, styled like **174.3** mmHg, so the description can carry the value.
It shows **94** mmHg
